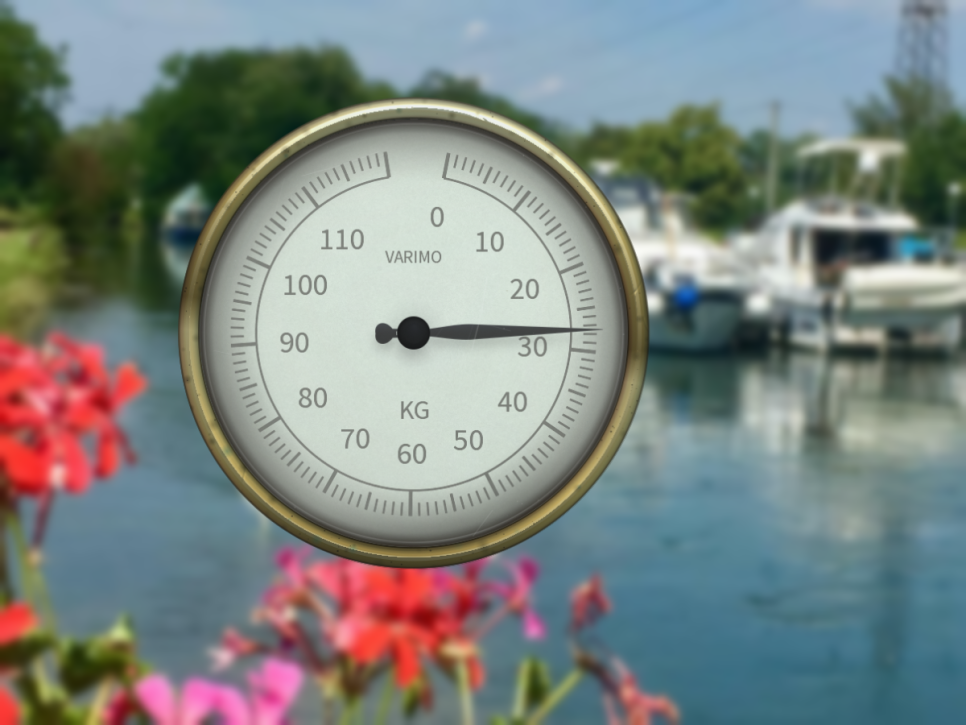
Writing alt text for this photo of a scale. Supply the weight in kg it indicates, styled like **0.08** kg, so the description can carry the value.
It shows **27.5** kg
